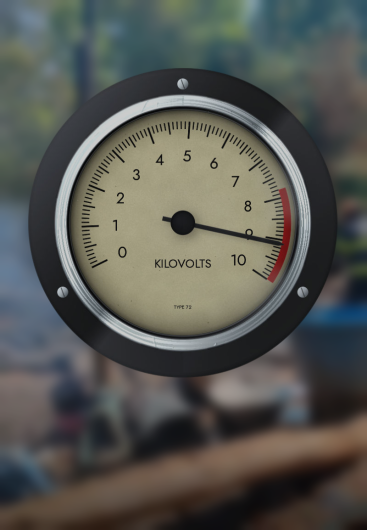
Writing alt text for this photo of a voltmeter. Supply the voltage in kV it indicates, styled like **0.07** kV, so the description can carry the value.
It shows **9.1** kV
